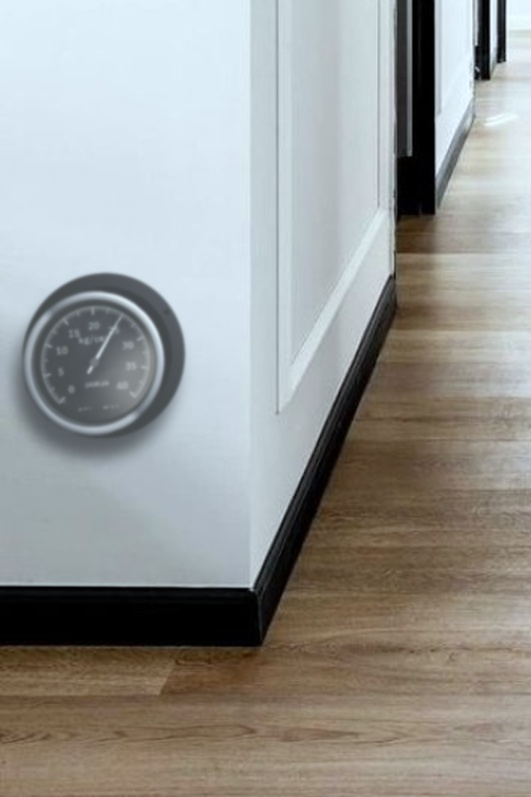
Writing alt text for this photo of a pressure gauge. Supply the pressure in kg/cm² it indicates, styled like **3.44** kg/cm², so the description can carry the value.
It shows **25** kg/cm²
